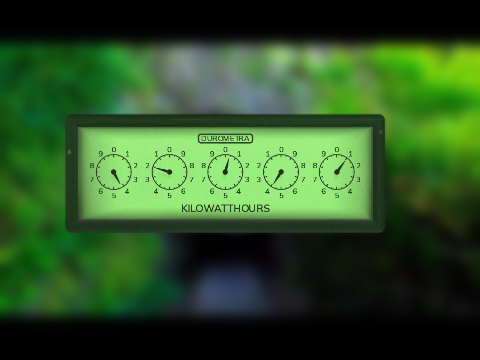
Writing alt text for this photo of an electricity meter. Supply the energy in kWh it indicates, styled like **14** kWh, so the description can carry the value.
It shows **42041** kWh
